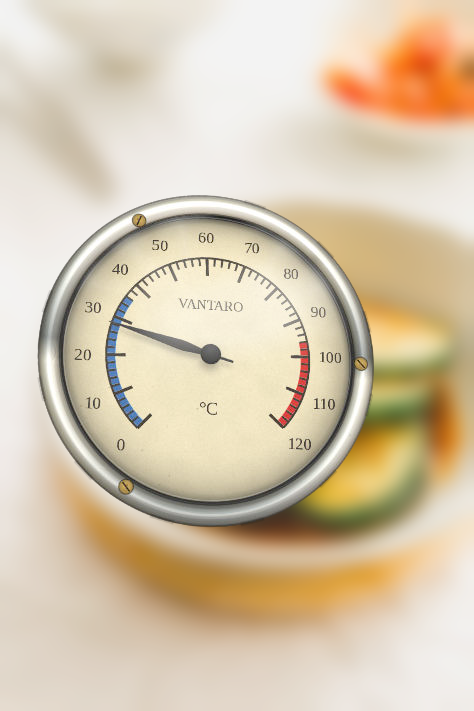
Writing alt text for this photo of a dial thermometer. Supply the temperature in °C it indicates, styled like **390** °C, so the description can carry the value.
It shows **28** °C
